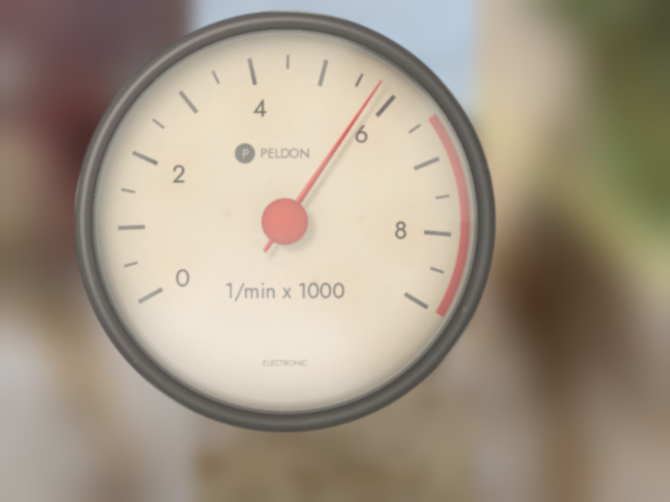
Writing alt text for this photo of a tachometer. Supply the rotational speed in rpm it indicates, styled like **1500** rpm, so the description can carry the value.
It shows **5750** rpm
